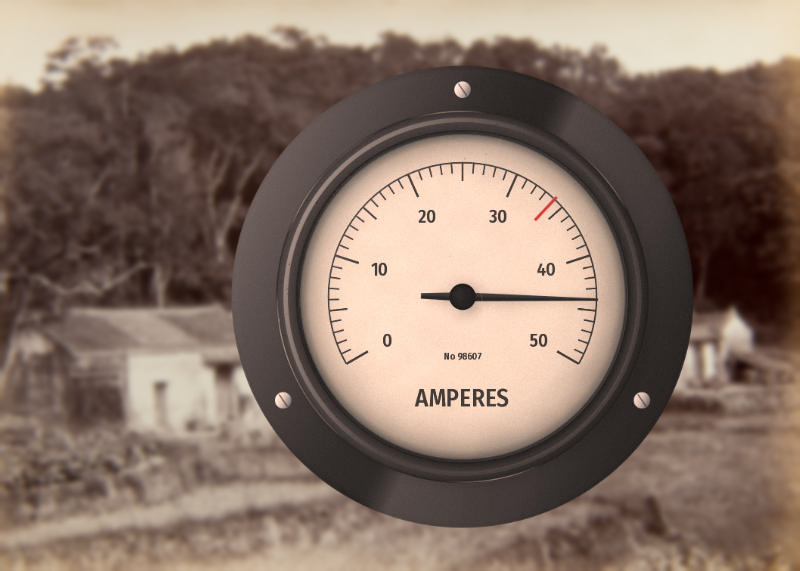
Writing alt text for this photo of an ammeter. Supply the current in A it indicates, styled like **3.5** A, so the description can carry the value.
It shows **44** A
